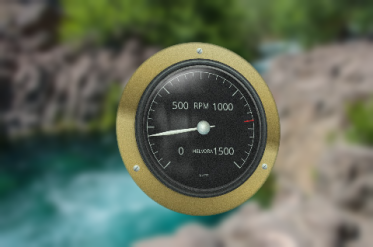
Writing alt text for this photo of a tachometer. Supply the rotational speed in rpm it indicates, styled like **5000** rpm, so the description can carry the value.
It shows **200** rpm
